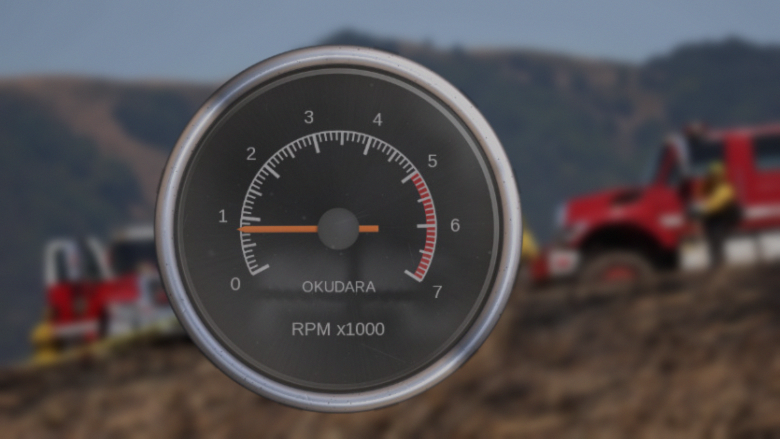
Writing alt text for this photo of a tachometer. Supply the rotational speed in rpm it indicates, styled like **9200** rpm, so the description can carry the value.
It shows **800** rpm
